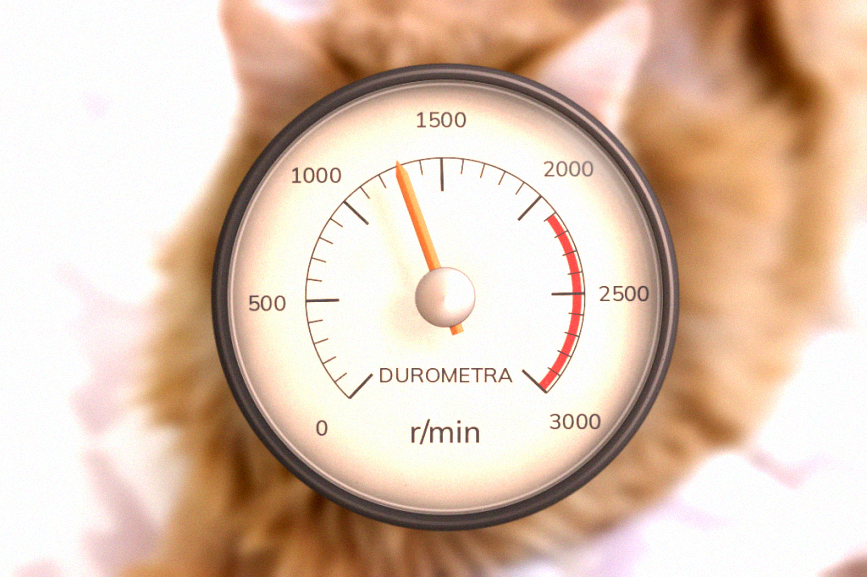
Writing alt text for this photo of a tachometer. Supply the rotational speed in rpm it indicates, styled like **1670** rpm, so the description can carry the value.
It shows **1300** rpm
